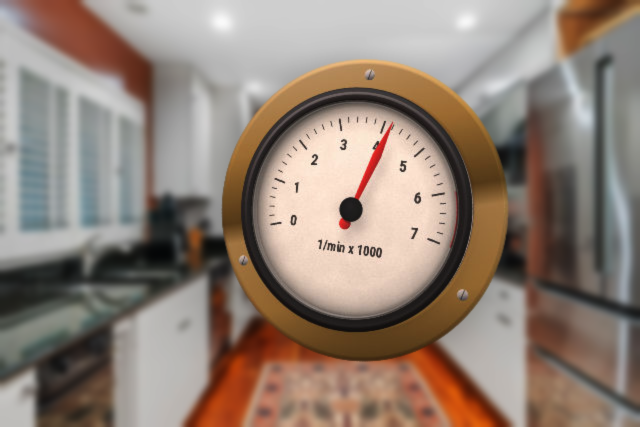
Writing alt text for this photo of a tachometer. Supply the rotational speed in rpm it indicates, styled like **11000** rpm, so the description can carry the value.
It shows **4200** rpm
